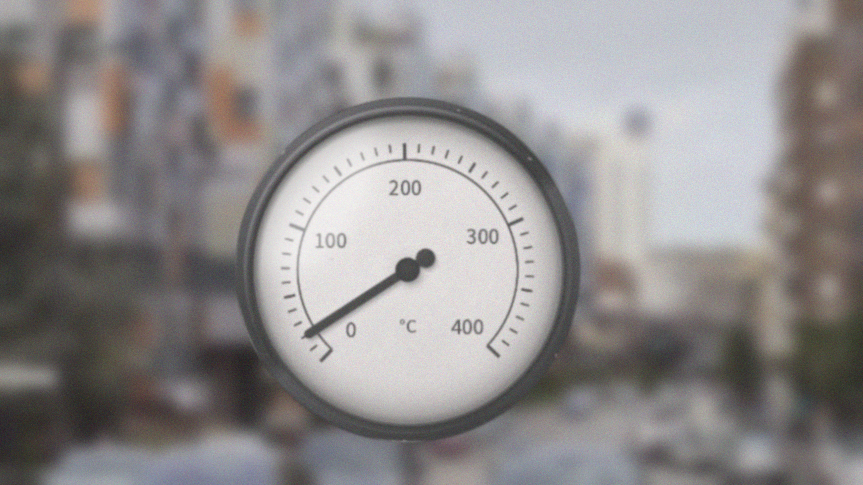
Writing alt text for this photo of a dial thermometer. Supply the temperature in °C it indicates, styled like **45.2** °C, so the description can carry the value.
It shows **20** °C
